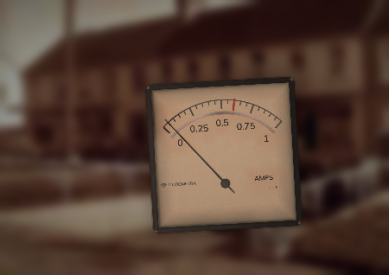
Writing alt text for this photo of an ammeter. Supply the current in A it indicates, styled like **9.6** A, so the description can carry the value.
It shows **0.05** A
